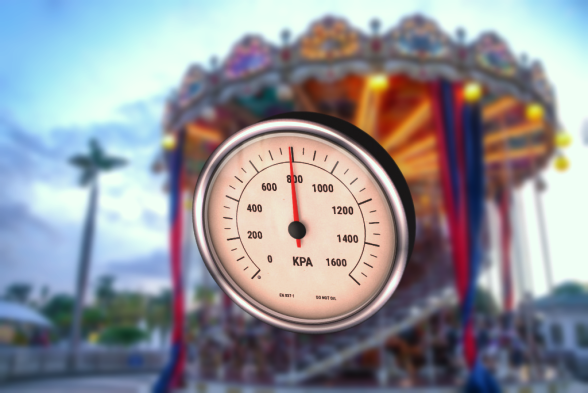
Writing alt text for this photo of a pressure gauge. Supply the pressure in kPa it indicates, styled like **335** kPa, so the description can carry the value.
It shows **800** kPa
